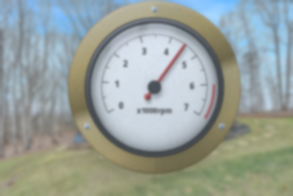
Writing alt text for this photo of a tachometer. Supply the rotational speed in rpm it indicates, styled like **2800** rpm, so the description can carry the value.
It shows **4500** rpm
